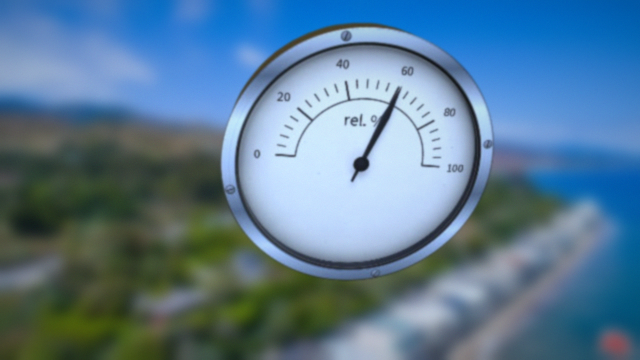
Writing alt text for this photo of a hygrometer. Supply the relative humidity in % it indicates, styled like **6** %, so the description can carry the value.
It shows **60** %
